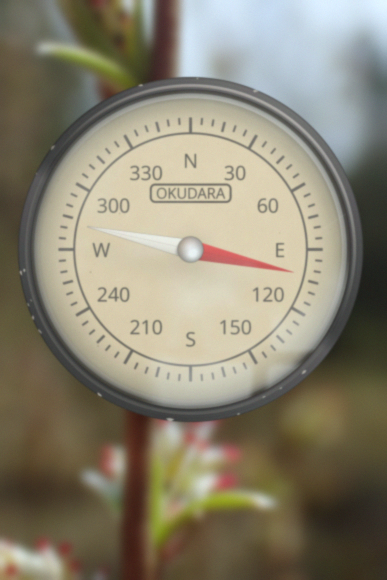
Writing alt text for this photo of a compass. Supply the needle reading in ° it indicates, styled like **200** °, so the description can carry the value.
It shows **102.5** °
